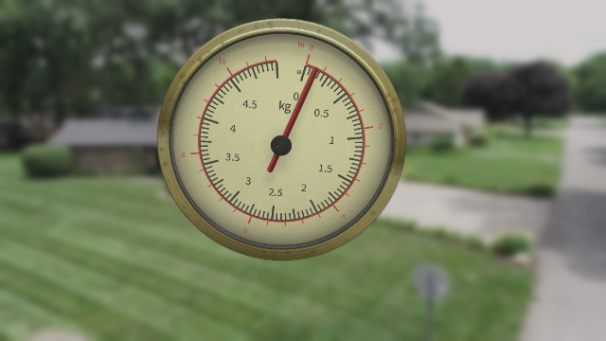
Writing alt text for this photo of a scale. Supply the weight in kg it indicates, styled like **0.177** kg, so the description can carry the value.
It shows **0.1** kg
